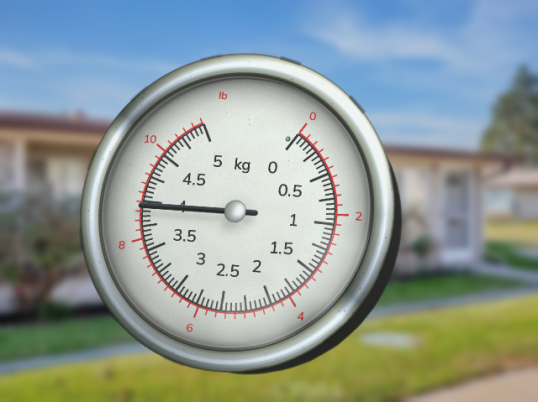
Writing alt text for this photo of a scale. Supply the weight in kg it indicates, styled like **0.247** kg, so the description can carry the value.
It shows **3.95** kg
